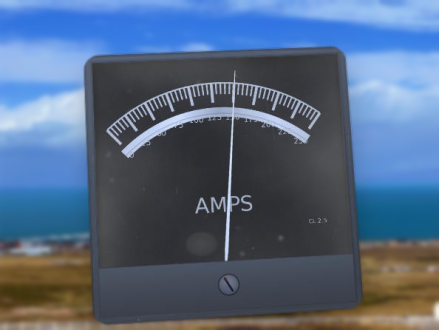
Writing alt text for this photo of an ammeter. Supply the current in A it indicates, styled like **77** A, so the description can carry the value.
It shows **150** A
